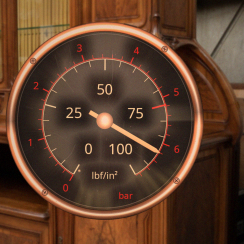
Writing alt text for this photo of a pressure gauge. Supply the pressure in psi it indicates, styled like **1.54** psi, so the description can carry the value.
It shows **90** psi
